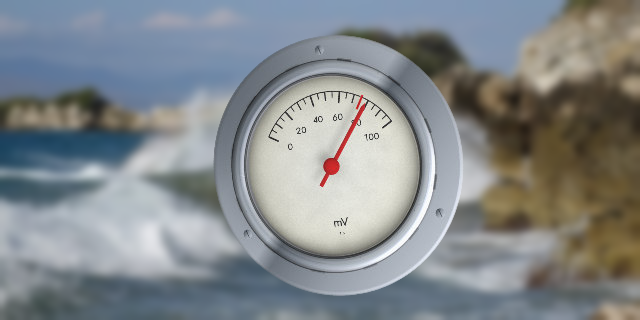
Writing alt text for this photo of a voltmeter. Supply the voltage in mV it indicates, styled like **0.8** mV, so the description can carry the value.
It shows **80** mV
